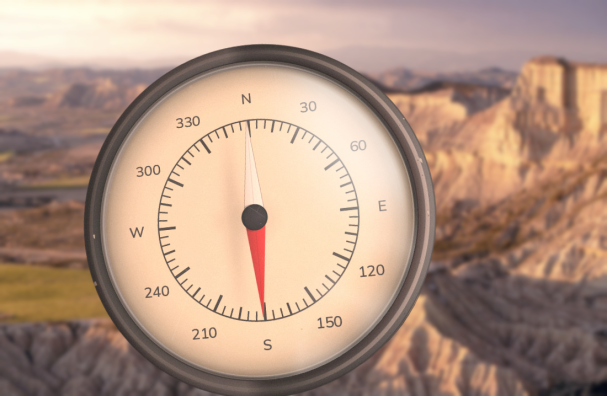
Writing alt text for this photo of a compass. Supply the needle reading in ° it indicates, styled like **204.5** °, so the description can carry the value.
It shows **180** °
